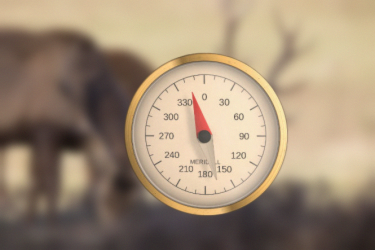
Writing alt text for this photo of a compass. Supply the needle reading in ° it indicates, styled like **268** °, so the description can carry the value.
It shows **345** °
